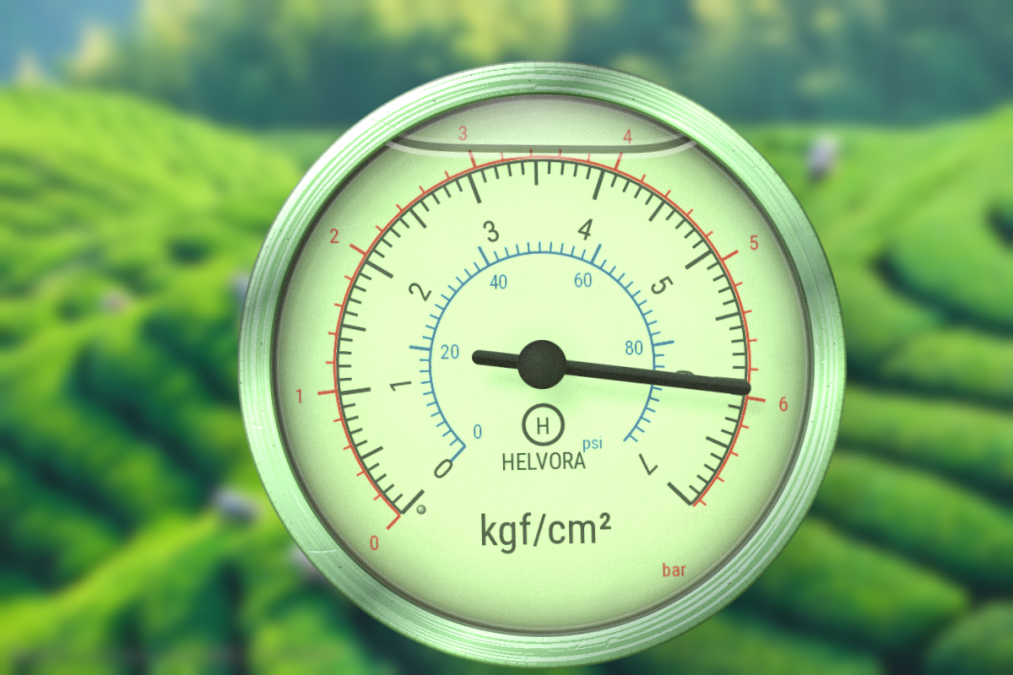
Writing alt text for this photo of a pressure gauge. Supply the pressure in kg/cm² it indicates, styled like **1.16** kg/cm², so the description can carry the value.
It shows **6.05** kg/cm²
